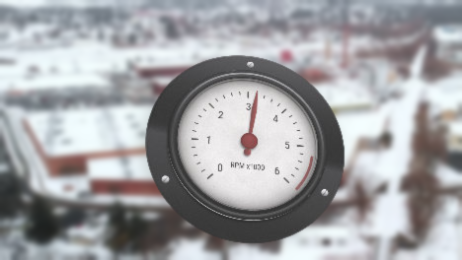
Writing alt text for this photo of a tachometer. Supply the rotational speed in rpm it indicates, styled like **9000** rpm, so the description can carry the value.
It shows **3200** rpm
